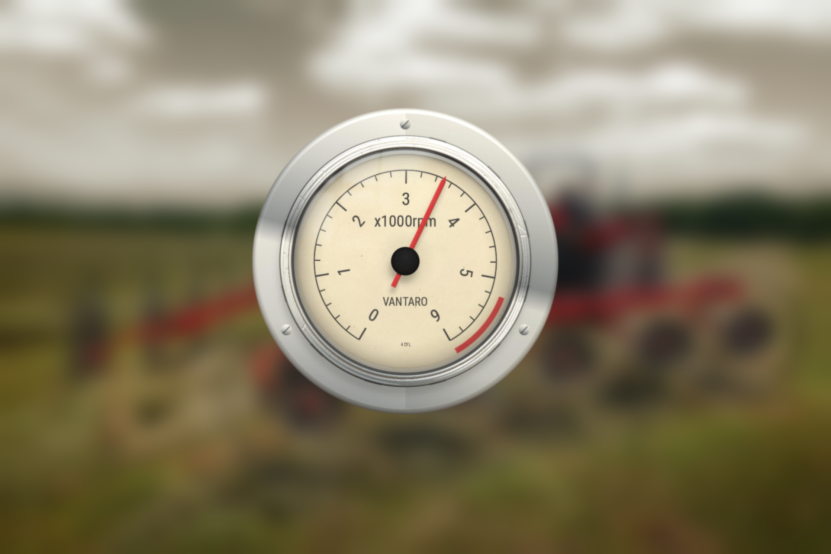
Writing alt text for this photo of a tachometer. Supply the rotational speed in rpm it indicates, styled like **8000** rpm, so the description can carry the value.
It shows **3500** rpm
